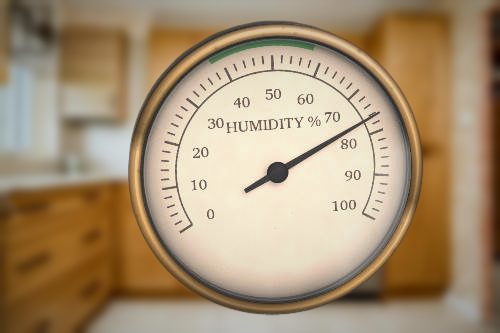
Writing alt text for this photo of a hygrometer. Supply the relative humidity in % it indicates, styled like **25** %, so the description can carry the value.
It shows **76** %
